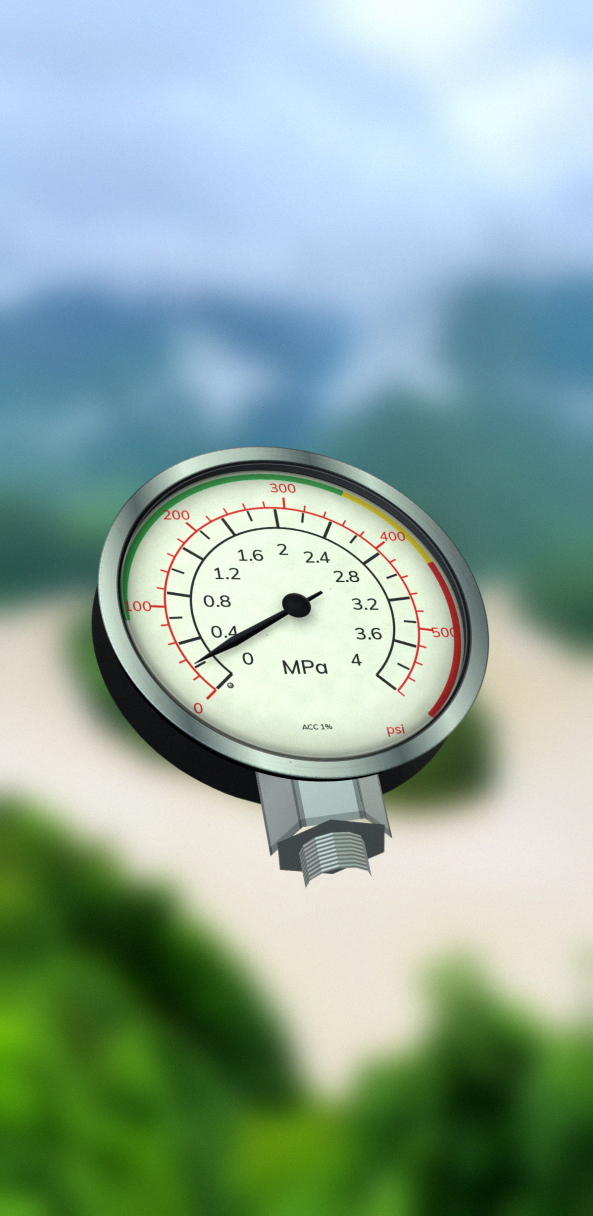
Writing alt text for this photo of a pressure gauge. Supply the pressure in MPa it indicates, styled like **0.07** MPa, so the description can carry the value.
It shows **0.2** MPa
